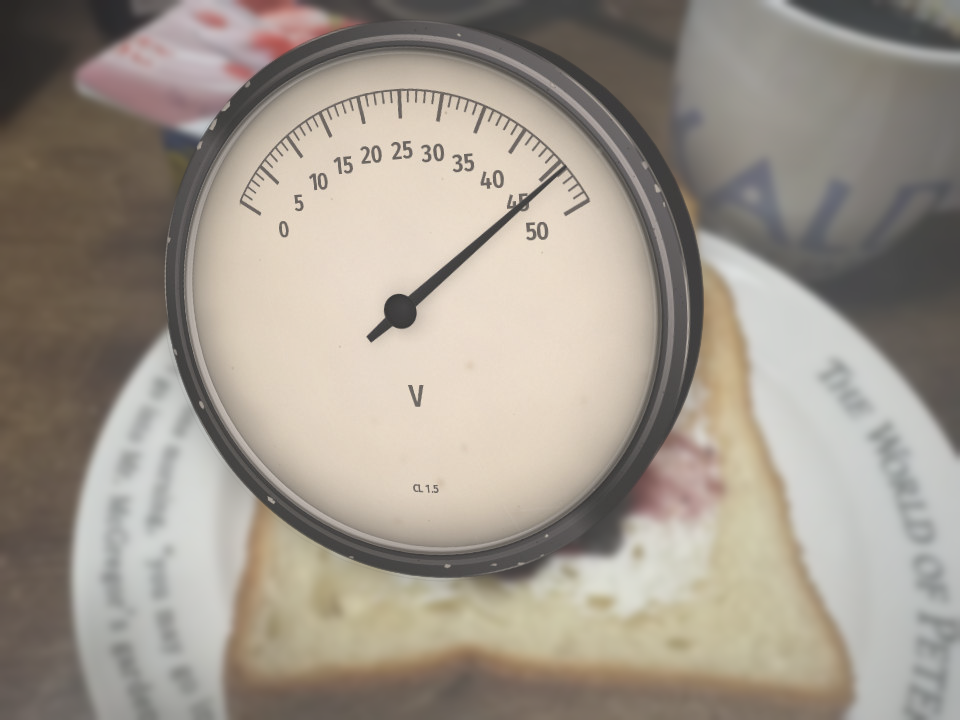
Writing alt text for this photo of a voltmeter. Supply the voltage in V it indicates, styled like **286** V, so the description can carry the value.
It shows **46** V
